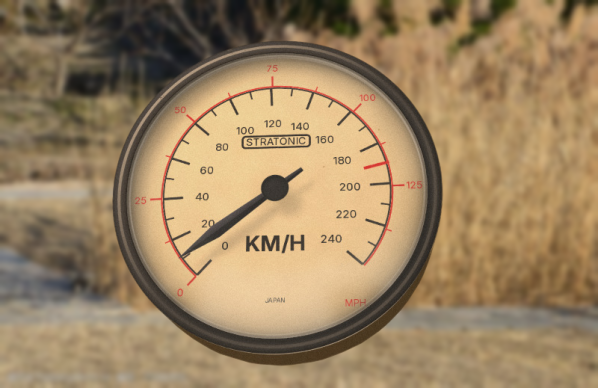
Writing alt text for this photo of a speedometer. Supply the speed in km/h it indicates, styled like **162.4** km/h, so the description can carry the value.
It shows **10** km/h
